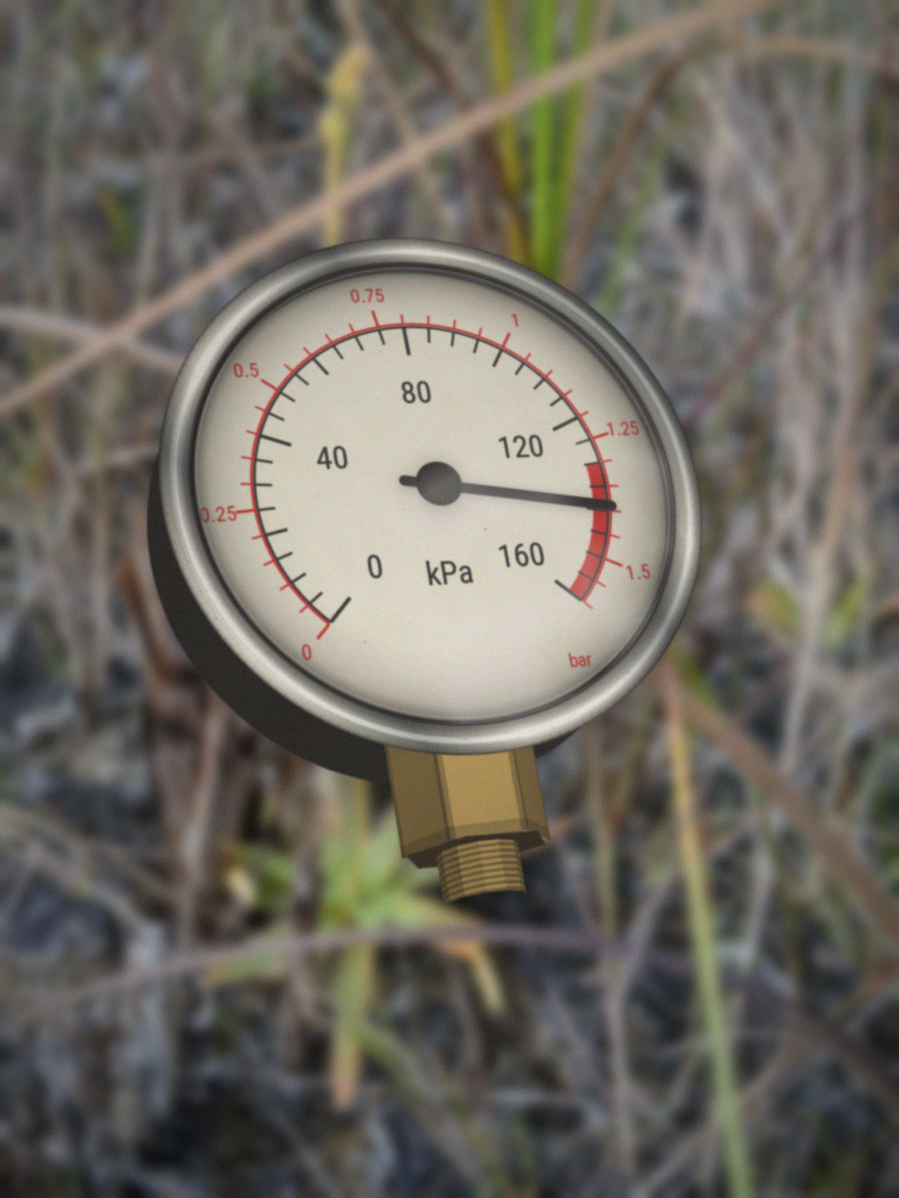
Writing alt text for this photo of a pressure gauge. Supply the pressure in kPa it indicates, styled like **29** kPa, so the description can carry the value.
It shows **140** kPa
